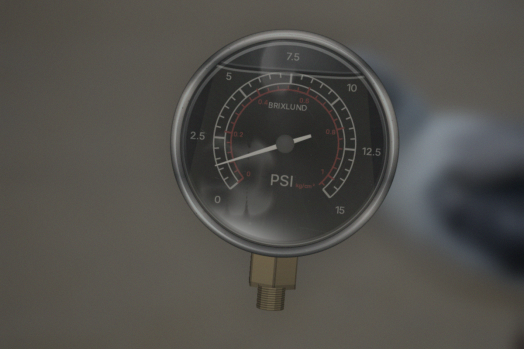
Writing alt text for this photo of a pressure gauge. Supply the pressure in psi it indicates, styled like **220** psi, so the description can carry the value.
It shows **1.25** psi
